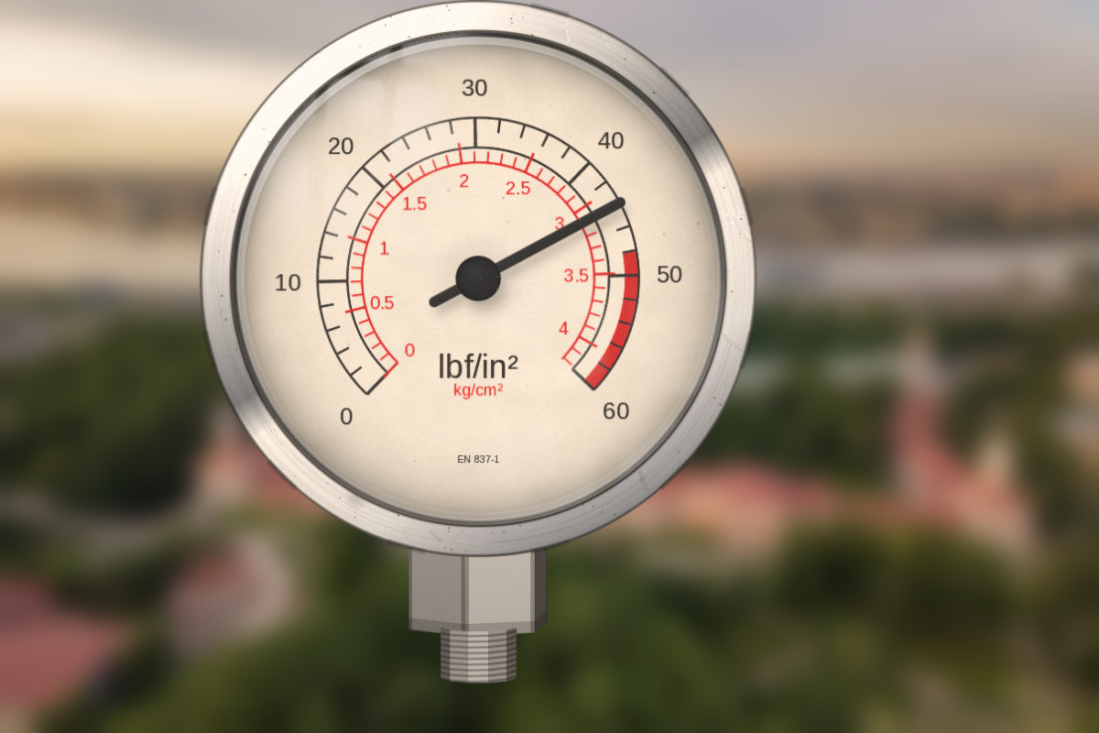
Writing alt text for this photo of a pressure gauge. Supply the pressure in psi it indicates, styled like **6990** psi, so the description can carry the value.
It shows **44** psi
